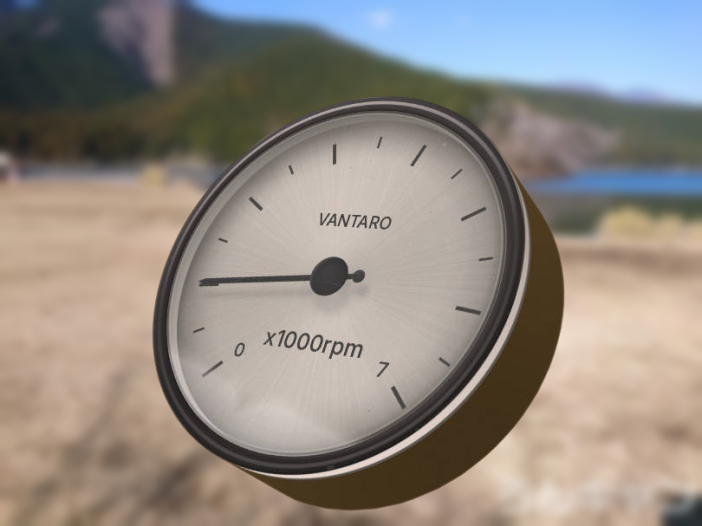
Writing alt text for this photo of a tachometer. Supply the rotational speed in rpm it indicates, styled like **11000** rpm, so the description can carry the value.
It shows **1000** rpm
